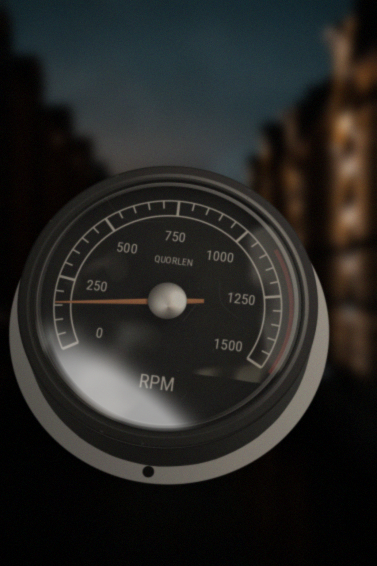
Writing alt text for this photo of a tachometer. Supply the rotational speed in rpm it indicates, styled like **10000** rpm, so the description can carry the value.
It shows **150** rpm
